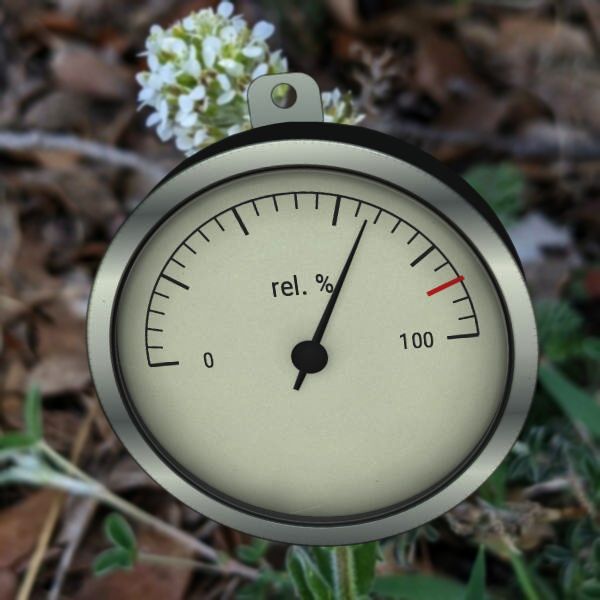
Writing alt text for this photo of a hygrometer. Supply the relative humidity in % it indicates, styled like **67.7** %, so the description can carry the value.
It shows **66** %
